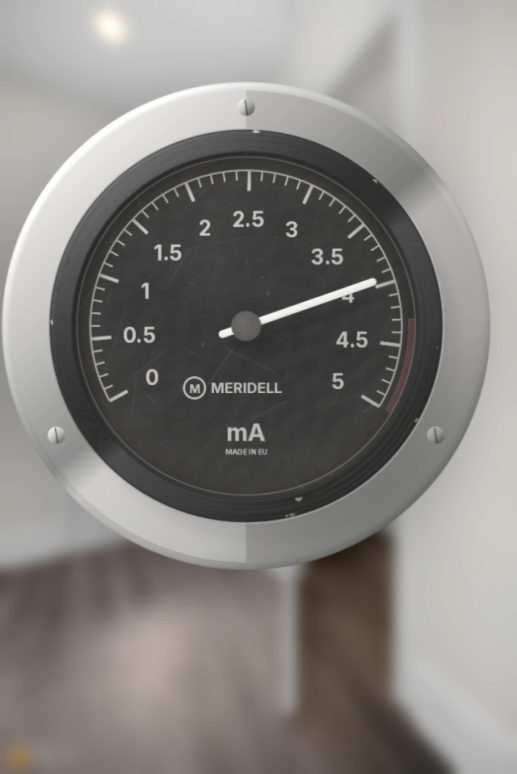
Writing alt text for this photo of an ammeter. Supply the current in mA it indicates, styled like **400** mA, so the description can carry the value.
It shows **3.95** mA
